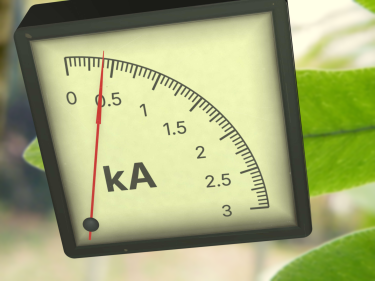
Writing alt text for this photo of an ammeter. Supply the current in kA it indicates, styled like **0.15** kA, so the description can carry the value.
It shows **0.4** kA
